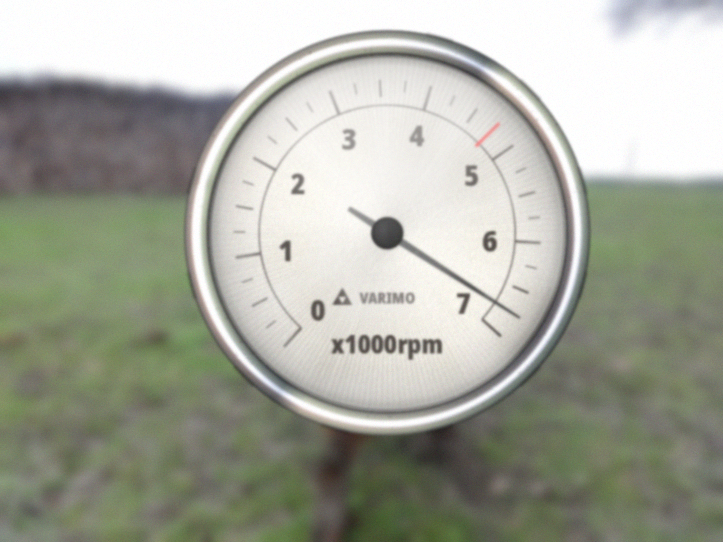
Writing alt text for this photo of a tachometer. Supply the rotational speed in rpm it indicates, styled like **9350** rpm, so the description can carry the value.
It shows **6750** rpm
